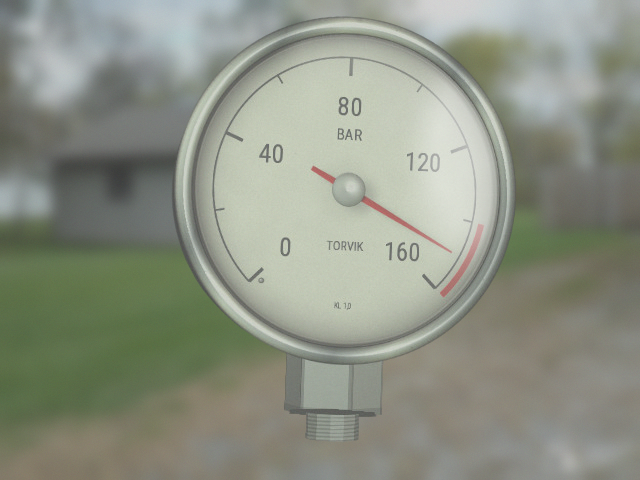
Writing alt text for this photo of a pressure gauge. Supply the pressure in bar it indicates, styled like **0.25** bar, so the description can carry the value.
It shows **150** bar
